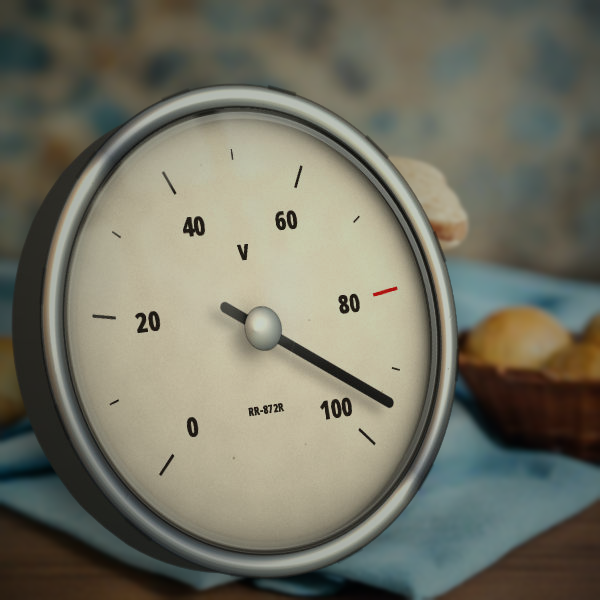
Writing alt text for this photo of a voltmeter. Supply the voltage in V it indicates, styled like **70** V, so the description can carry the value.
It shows **95** V
